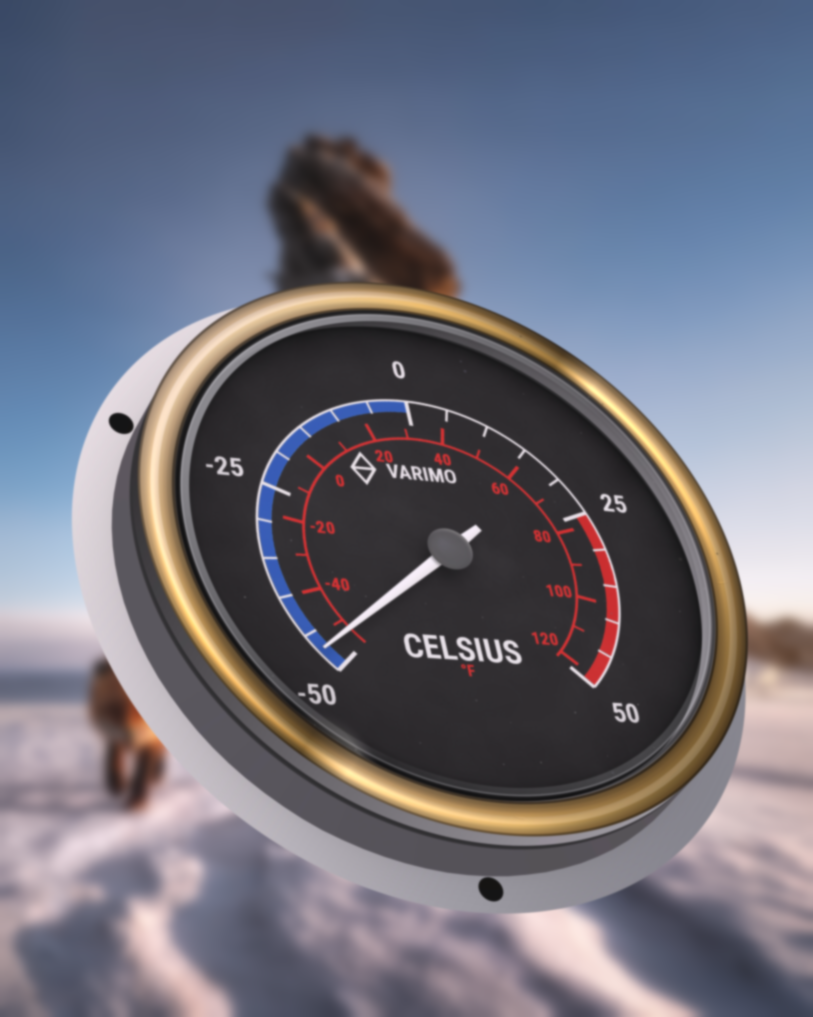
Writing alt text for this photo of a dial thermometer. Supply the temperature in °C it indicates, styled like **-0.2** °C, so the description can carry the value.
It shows **-47.5** °C
